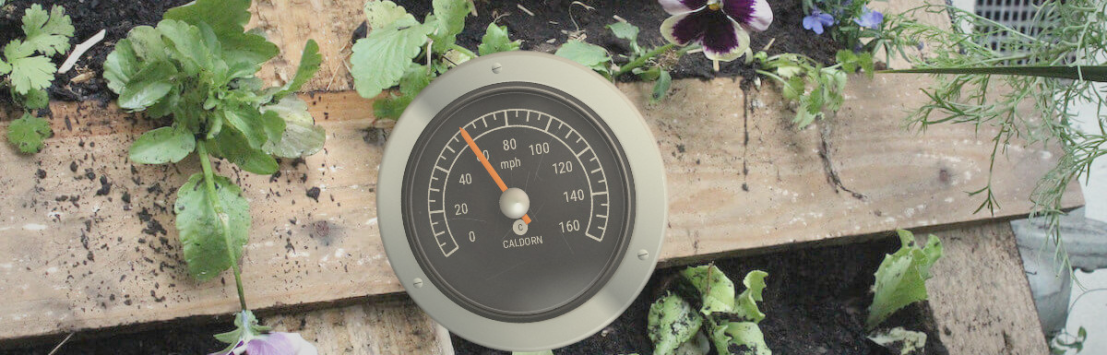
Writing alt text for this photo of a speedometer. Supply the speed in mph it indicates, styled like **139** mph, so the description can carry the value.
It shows **60** mph
